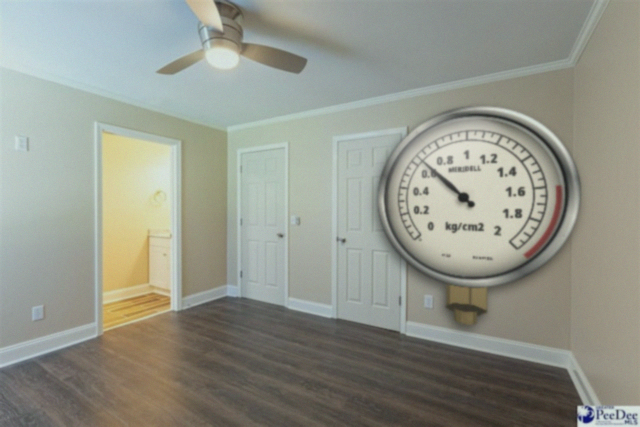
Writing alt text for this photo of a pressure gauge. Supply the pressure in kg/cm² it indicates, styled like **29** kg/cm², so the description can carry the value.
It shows **0.65** kg/cm²
